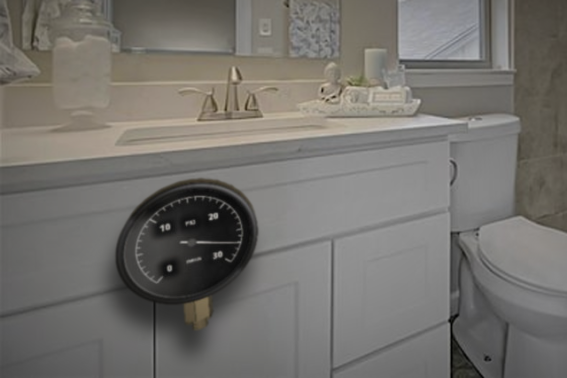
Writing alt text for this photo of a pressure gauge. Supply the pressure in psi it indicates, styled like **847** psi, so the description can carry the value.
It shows **27** psi
